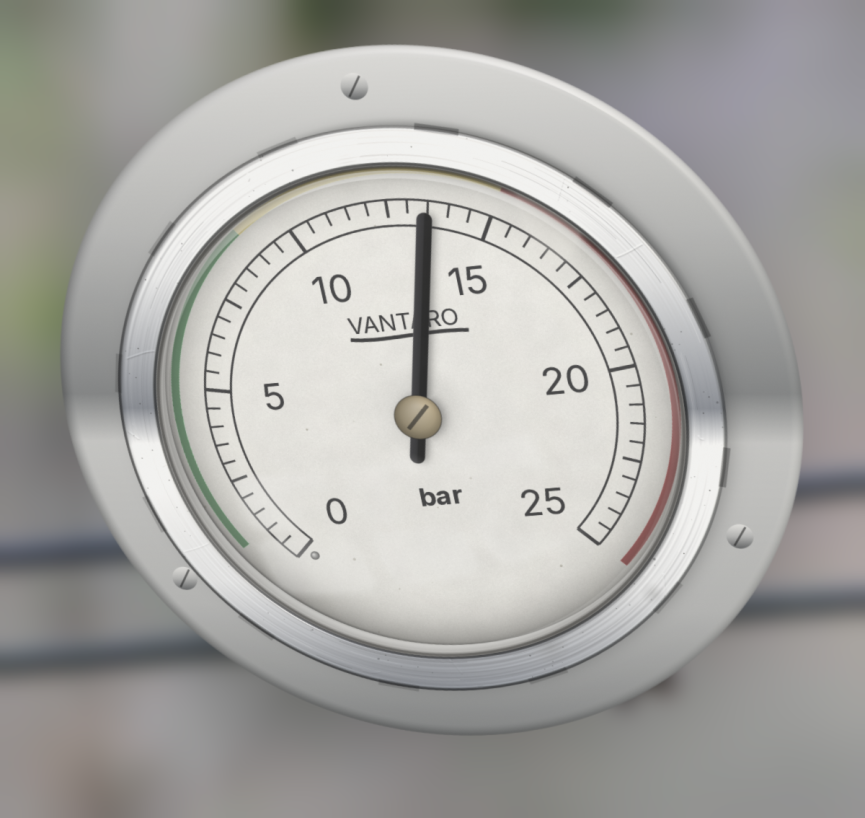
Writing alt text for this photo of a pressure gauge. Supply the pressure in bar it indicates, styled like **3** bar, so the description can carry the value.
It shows **13.5** bar
